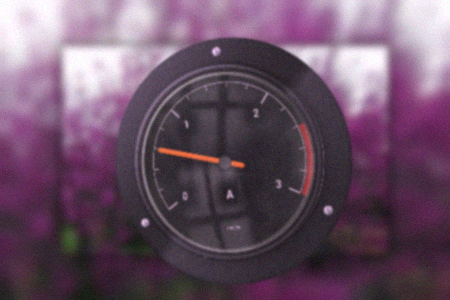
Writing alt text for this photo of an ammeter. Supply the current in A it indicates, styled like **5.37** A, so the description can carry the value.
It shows **0.6** A
